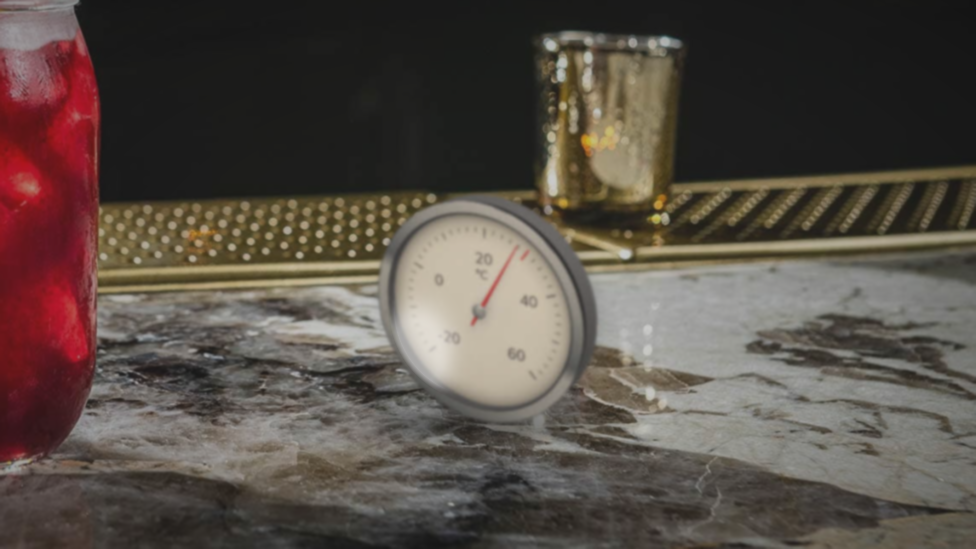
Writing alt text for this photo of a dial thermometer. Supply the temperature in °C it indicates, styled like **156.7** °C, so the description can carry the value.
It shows **28** °C
